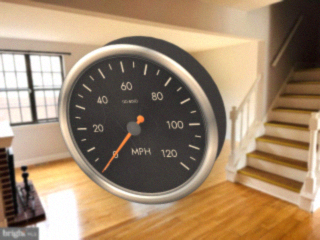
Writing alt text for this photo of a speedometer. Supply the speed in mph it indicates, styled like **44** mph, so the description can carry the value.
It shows **0** mph
